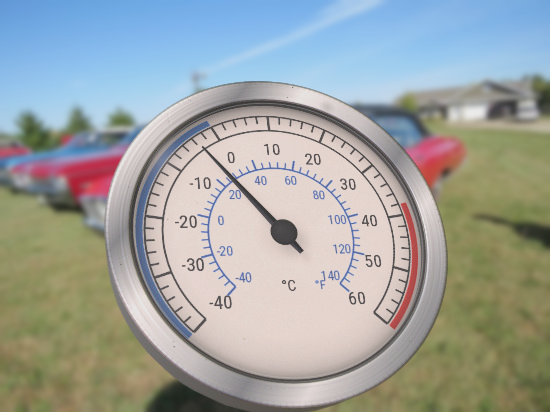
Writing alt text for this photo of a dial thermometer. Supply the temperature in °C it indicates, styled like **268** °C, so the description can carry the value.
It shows **-4** °C
